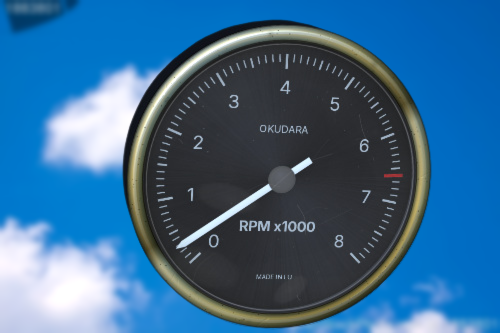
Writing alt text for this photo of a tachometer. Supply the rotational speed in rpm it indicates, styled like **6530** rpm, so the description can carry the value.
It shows **300** rpm
